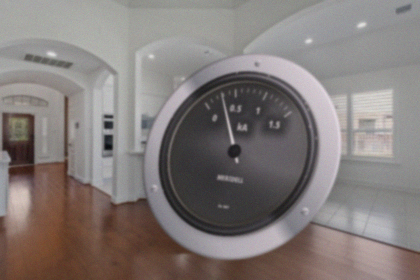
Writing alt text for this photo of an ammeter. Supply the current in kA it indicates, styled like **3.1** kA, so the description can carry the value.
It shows **0.3** kA
